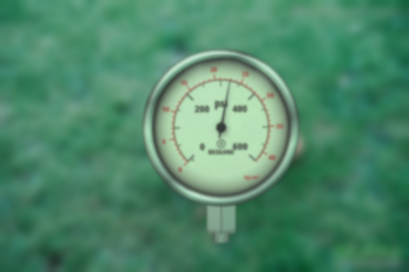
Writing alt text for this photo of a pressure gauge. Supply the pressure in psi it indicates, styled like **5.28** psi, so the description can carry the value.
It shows **325** psi
